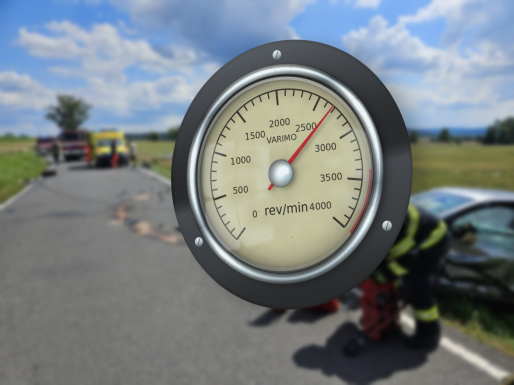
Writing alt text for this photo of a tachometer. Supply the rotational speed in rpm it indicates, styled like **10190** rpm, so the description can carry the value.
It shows **2700** rpm
